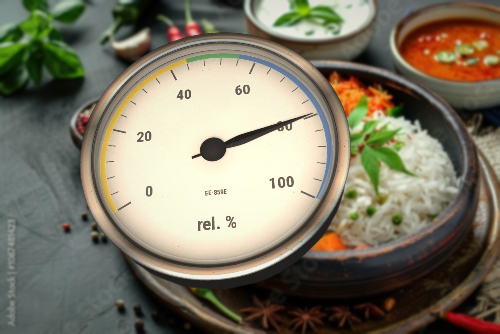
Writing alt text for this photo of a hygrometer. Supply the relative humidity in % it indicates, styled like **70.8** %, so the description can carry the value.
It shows **80** %
